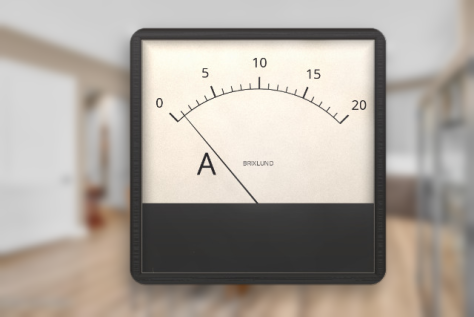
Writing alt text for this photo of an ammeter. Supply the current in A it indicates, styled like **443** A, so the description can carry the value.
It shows **1** A
